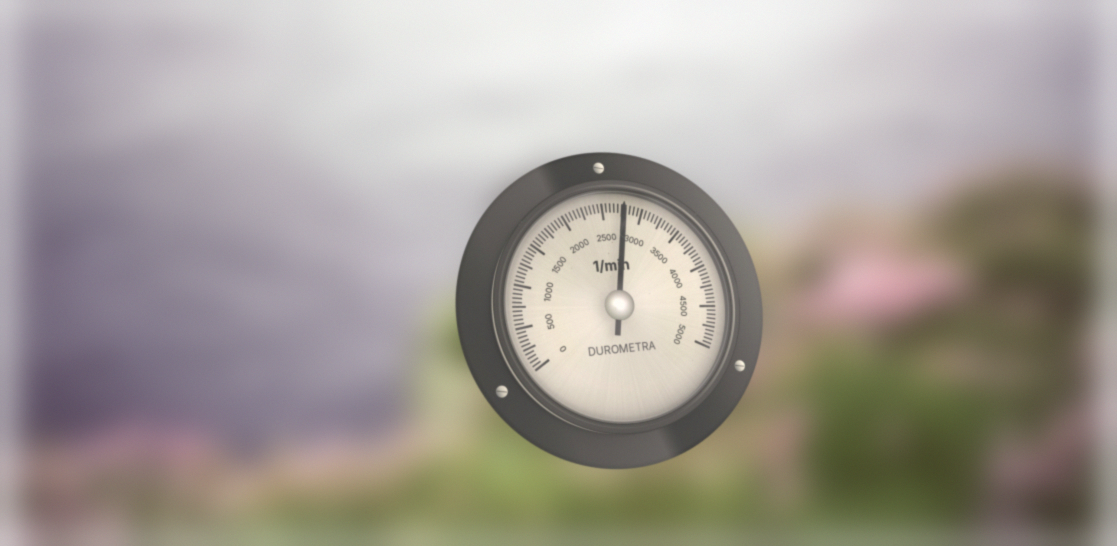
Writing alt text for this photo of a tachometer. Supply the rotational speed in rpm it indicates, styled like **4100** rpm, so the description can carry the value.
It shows **2750** rpm
